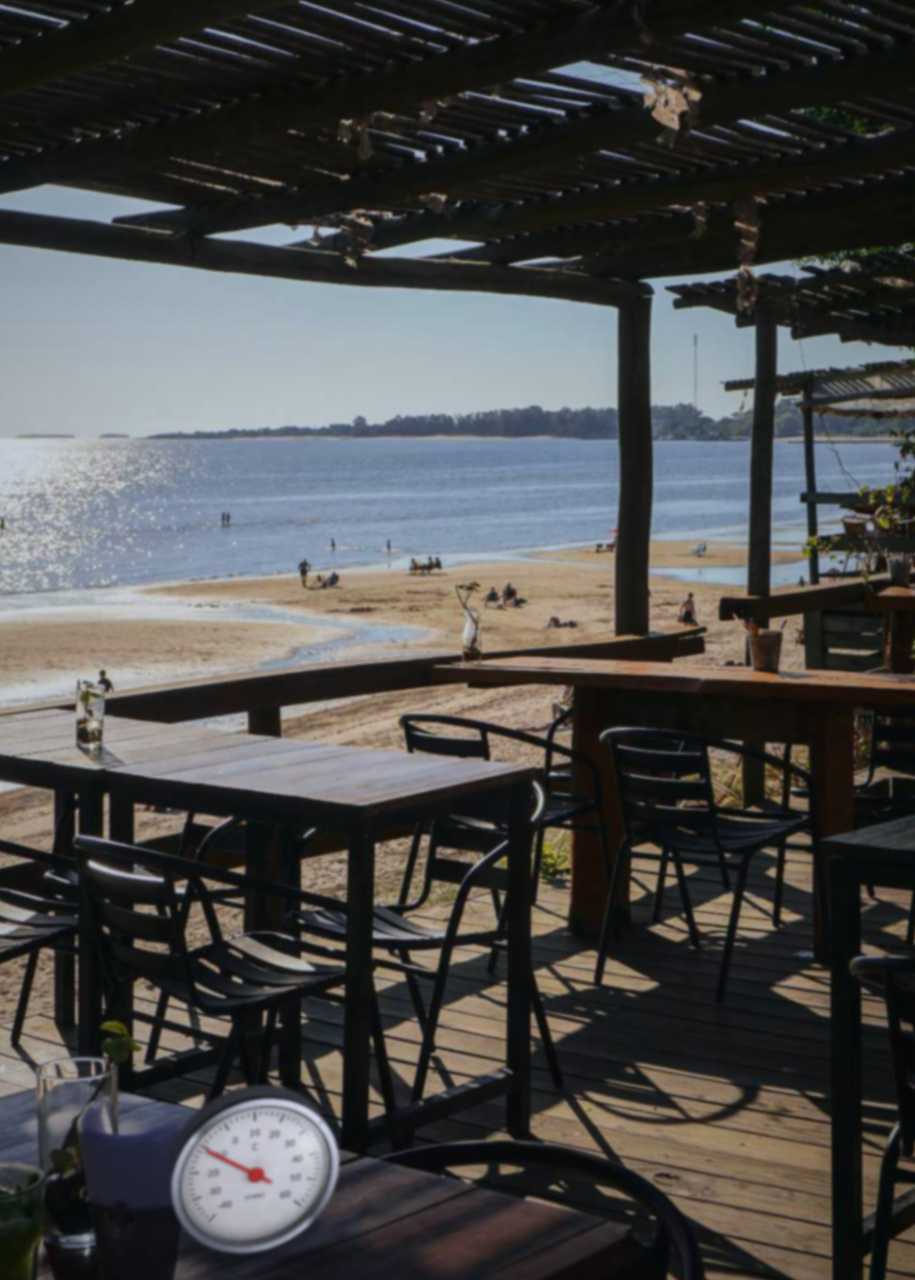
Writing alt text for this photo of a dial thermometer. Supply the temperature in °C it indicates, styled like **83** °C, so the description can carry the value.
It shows **-10** °C
